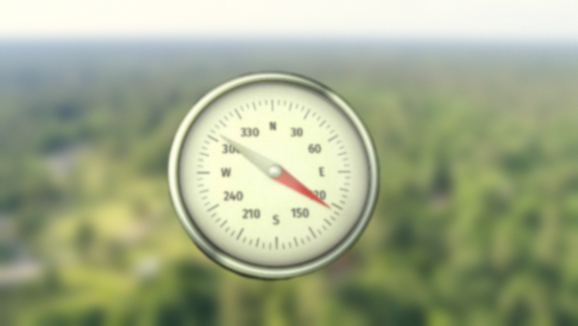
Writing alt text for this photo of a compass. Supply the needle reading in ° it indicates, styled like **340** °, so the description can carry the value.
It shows **125** °
